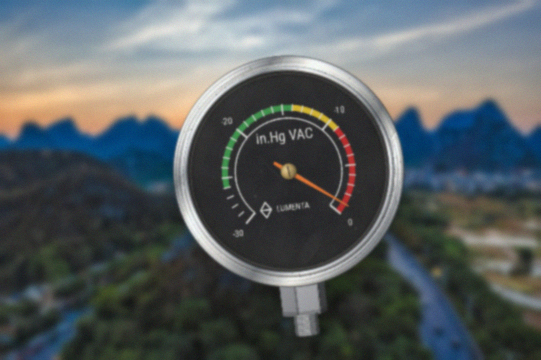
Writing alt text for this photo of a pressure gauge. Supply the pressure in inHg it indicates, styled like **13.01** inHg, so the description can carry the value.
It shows **-1** inHg
